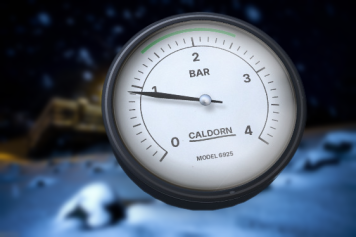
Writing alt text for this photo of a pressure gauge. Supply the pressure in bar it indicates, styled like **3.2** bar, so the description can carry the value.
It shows **0.9** bar
